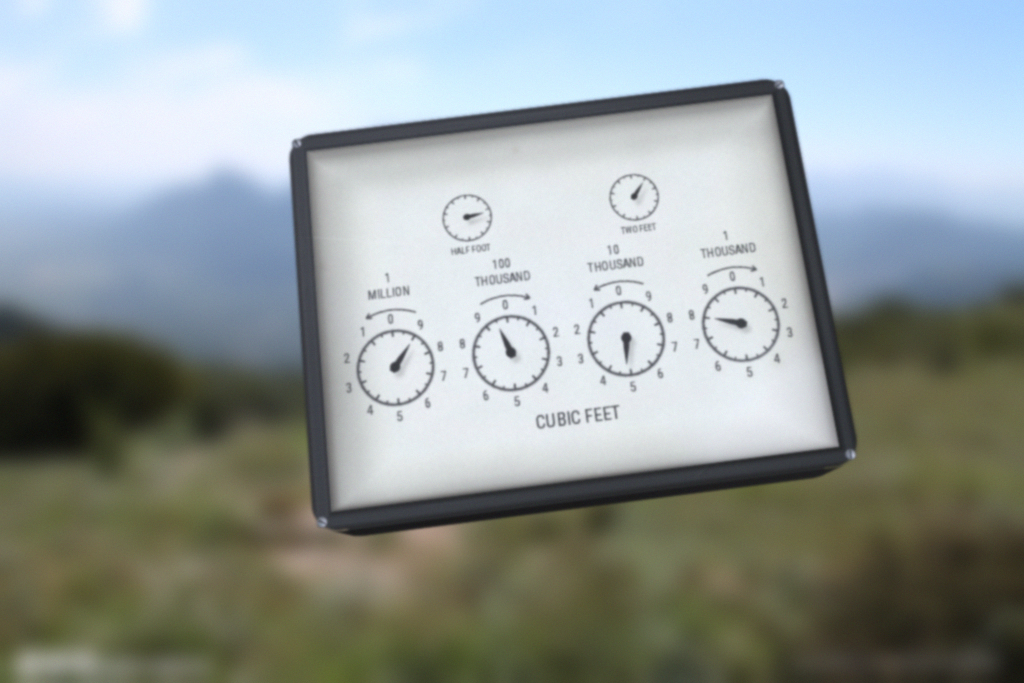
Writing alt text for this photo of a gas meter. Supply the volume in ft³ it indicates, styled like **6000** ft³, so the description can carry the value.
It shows **894800** ft³
